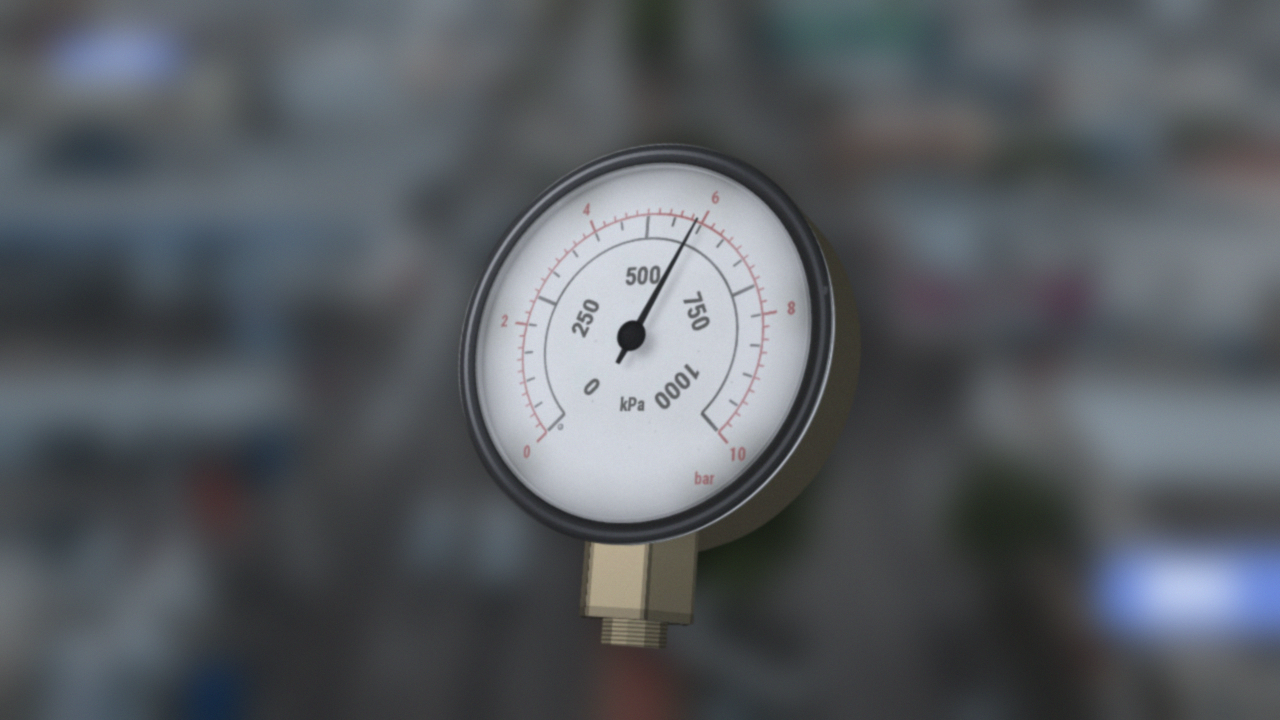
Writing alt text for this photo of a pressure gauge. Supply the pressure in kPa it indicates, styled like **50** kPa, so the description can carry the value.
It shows **600** kPa
